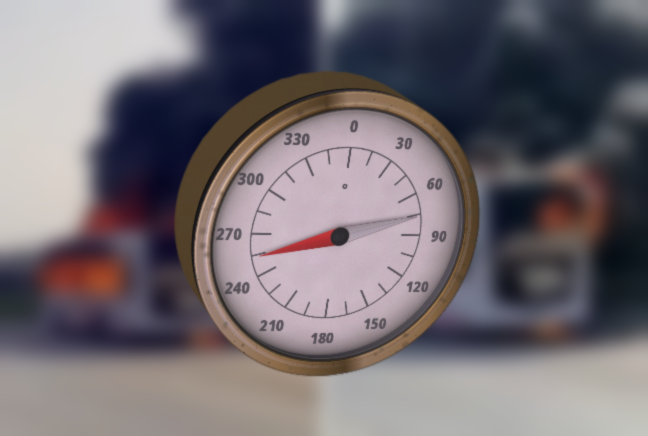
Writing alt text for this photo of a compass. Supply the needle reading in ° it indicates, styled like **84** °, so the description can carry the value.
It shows **255** °
